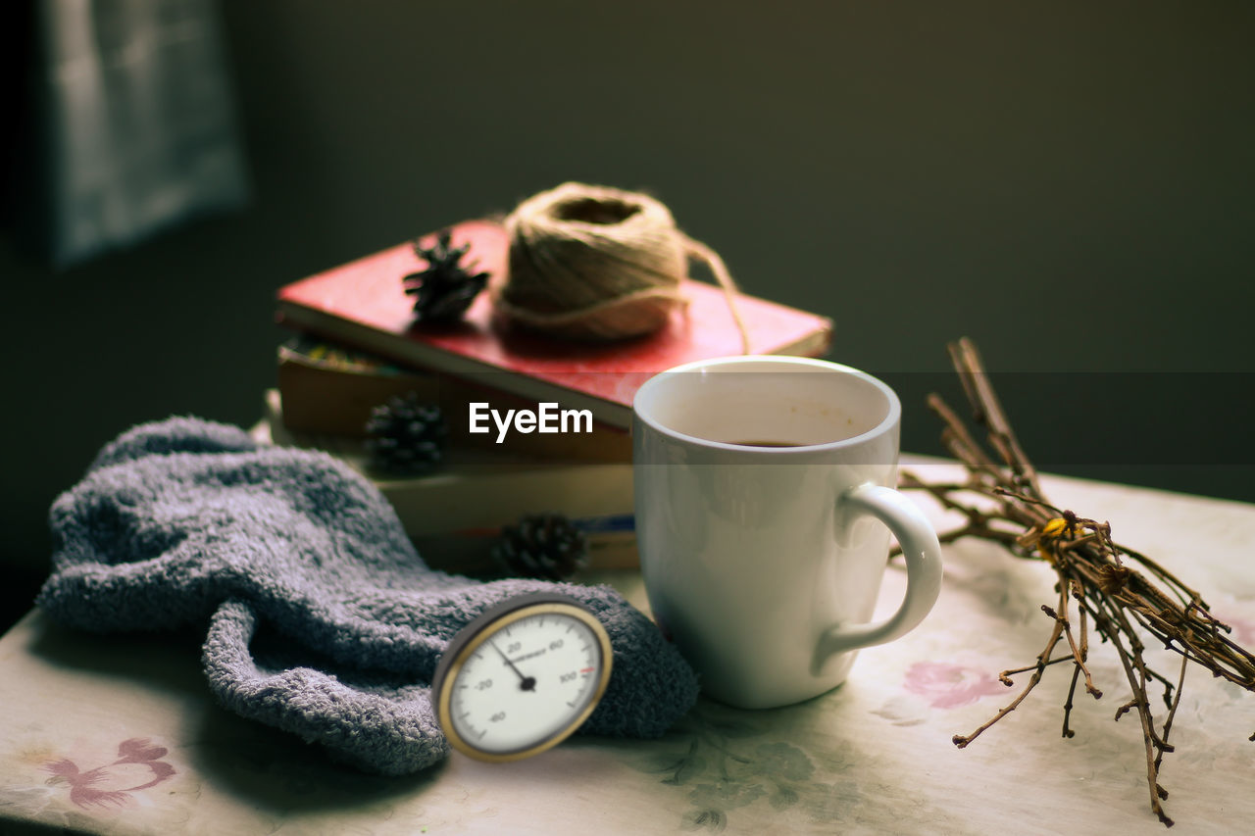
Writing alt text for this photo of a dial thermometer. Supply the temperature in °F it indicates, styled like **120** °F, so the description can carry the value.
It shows **10** °F
